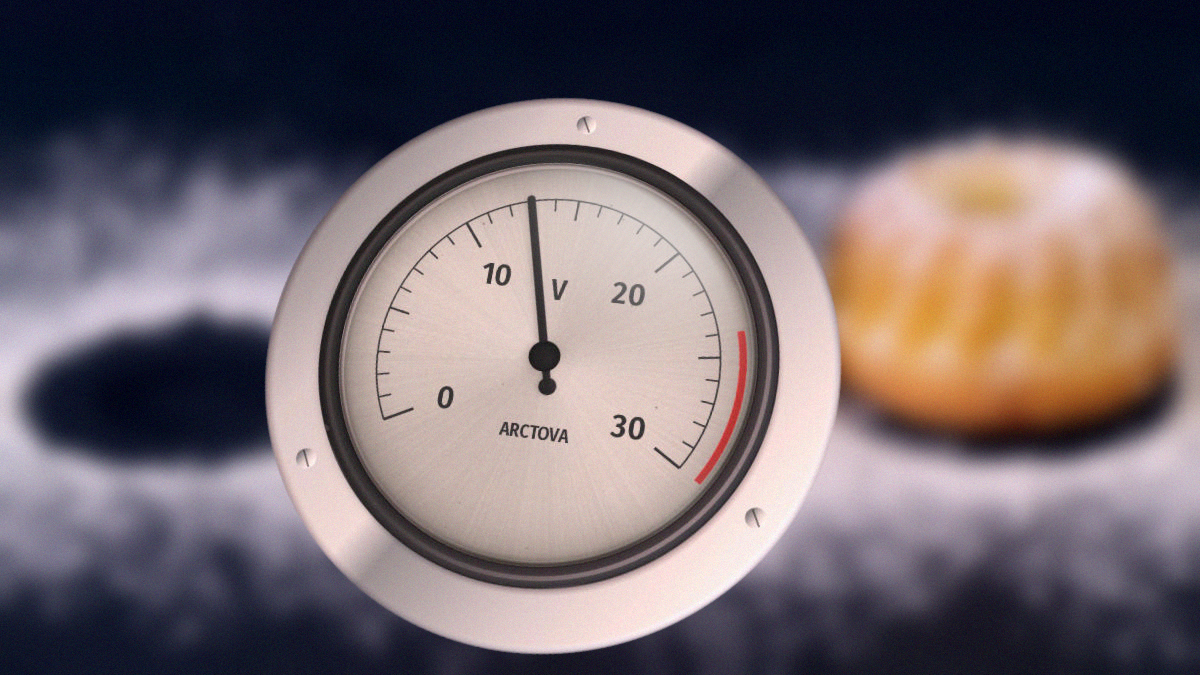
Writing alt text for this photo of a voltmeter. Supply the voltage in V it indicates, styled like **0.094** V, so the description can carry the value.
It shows **13** V
